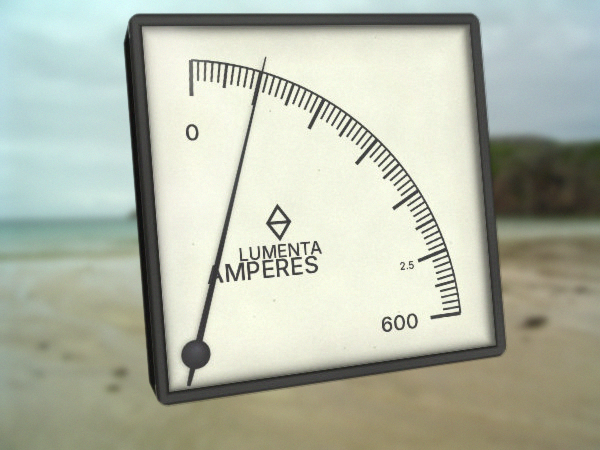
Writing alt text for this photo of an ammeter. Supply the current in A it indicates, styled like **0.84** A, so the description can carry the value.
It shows **100** A
